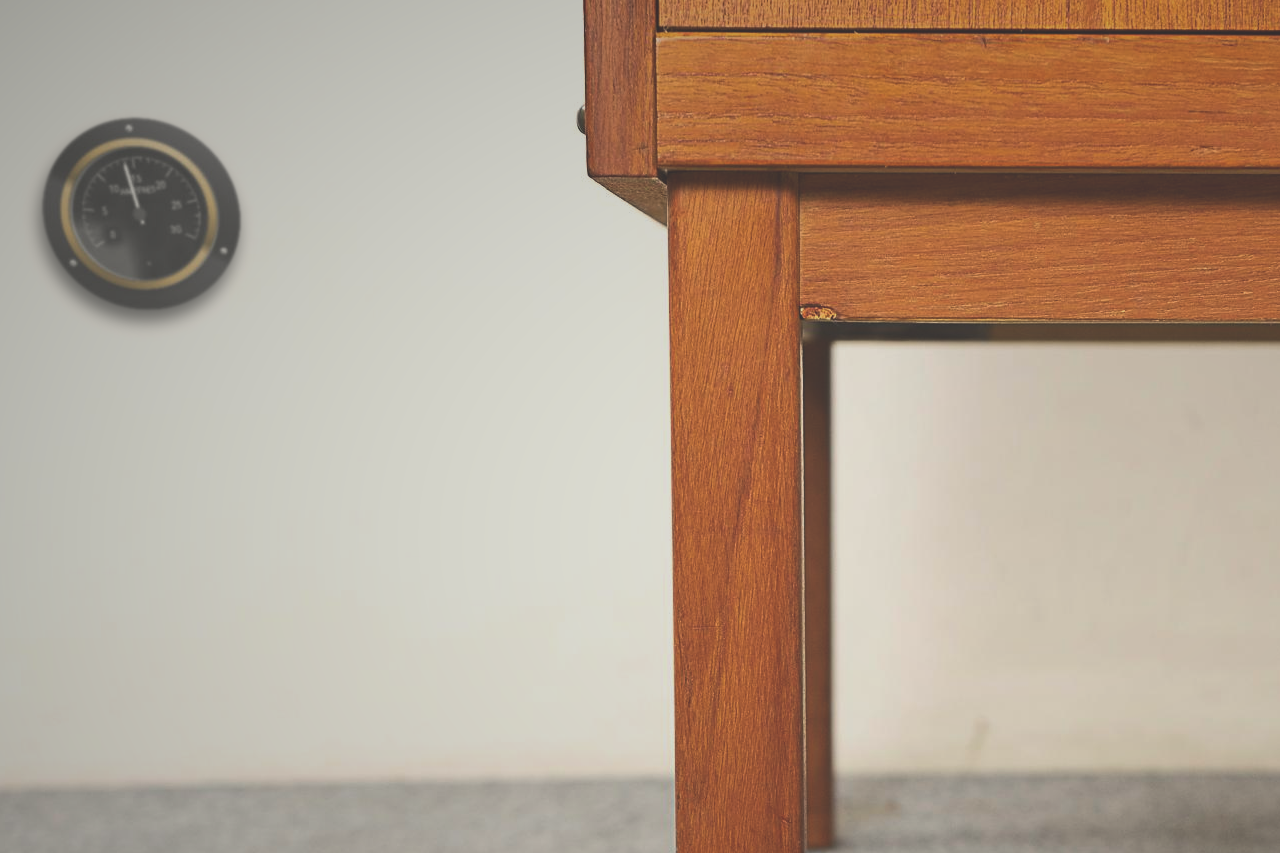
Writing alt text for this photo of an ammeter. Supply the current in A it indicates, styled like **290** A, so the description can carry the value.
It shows **14** A
